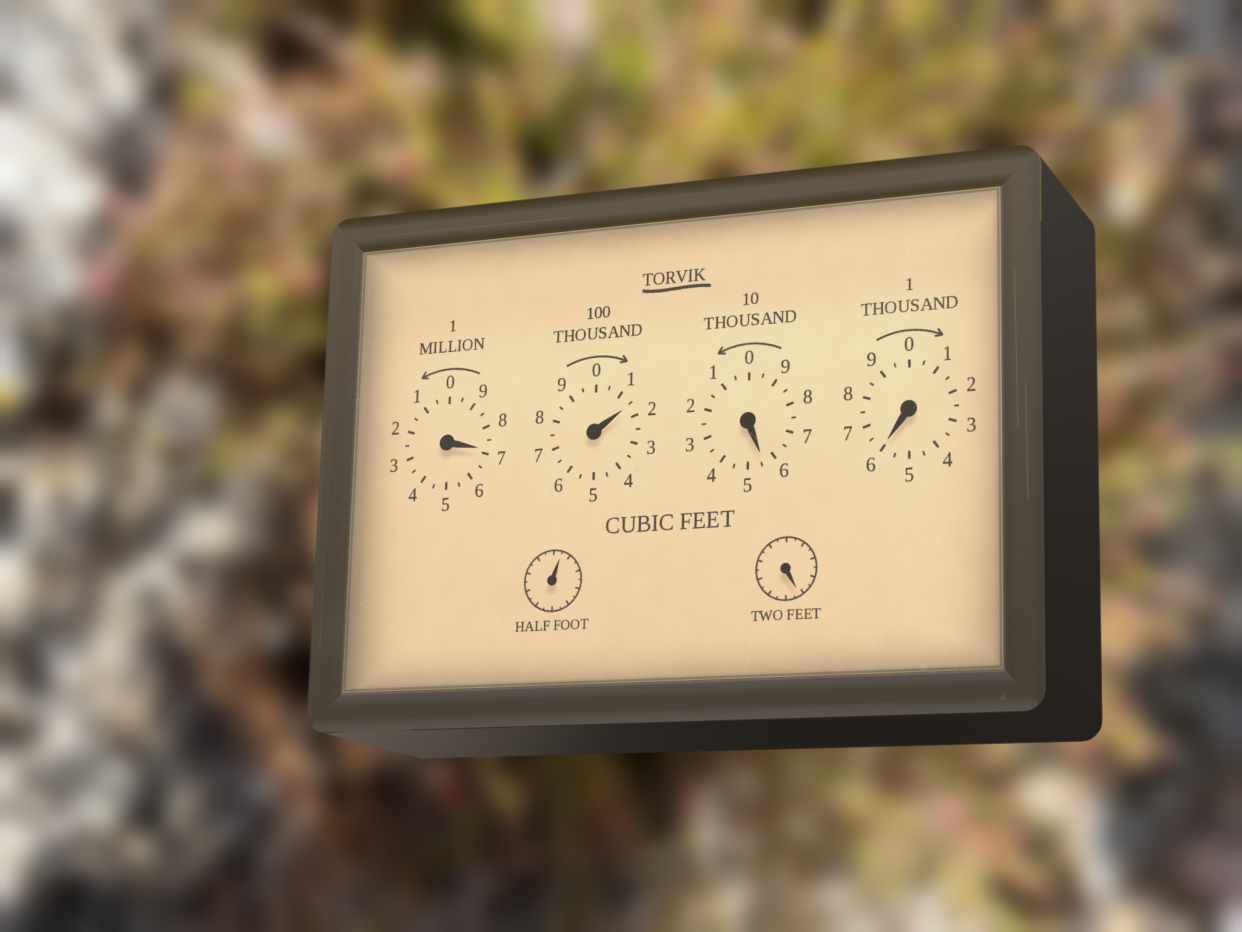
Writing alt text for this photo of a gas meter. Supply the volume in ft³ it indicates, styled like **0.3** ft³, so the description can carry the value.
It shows **715600** ft³
